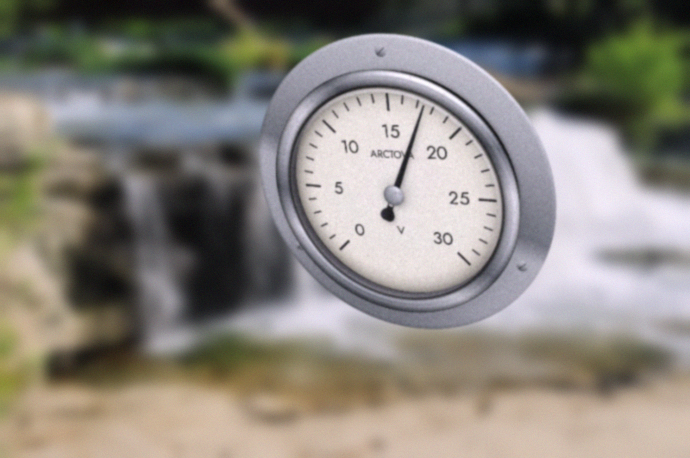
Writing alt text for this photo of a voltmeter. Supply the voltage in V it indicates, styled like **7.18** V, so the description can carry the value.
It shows **17.5** V
